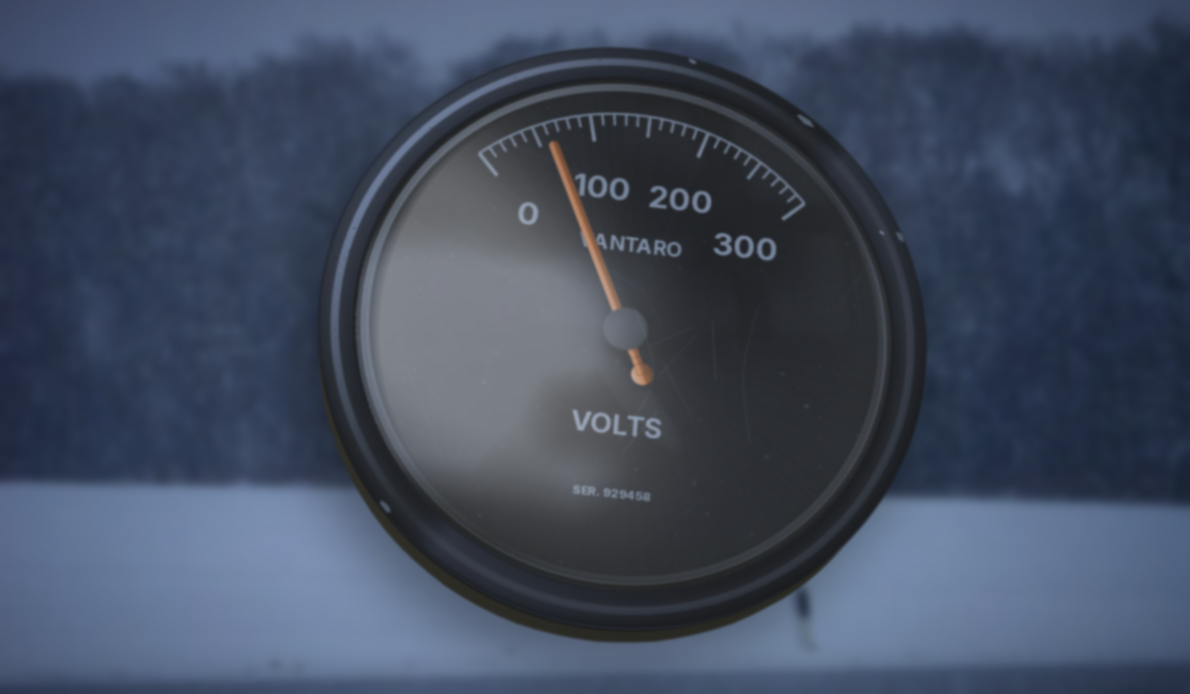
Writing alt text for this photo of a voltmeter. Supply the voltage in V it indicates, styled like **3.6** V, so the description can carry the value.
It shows **60** V
